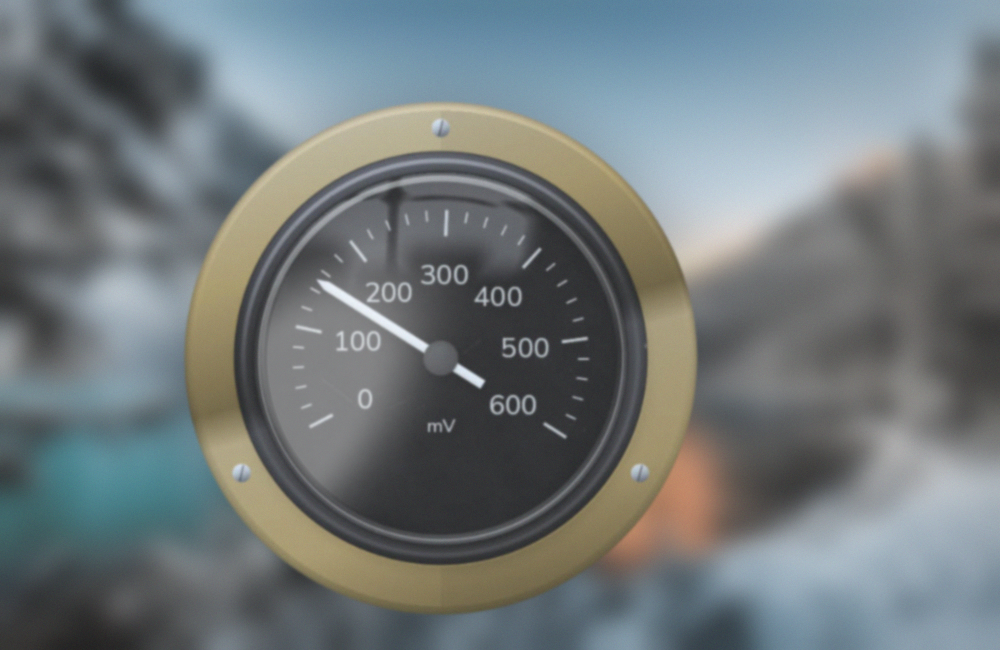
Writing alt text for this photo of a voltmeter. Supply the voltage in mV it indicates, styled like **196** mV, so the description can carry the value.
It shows **150** mV
